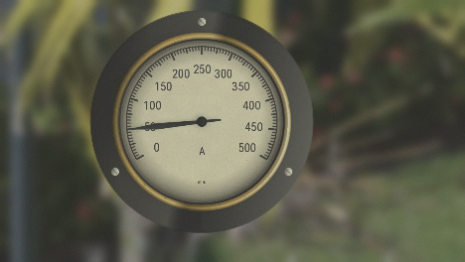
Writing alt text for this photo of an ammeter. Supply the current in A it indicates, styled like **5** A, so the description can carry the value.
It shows **50** A
